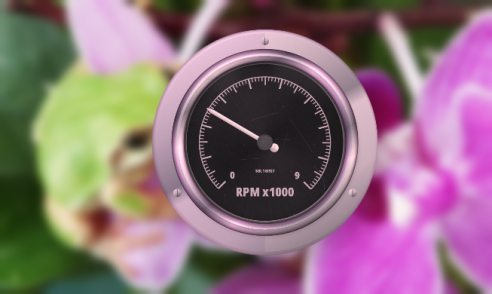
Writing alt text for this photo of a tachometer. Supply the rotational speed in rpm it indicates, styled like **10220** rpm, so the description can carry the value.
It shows **2500** rpm
